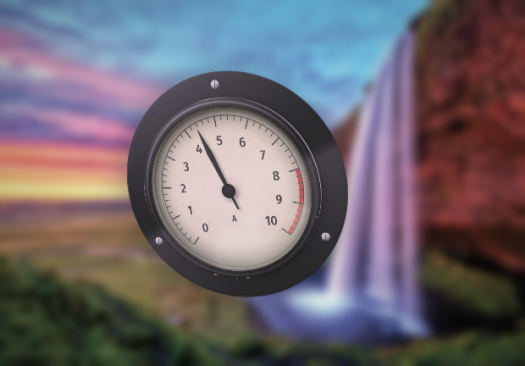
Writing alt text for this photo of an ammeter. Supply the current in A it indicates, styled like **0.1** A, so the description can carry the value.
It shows **4.4** A
